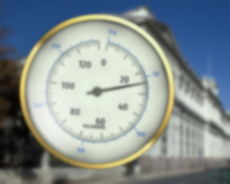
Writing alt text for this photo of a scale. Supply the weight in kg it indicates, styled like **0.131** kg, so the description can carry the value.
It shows **25** kg
